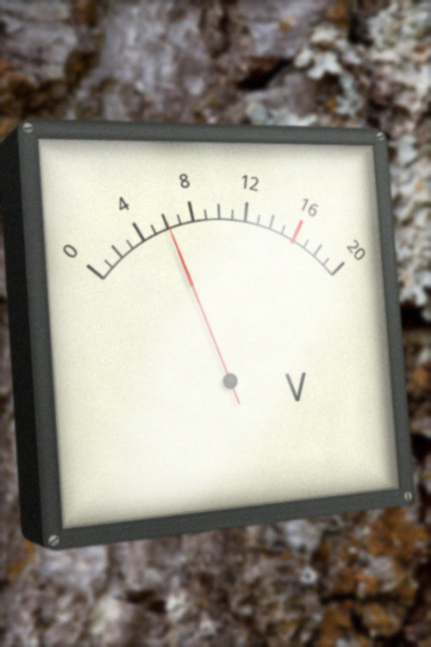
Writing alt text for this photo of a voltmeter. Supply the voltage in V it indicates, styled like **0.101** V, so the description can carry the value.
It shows **6** V
